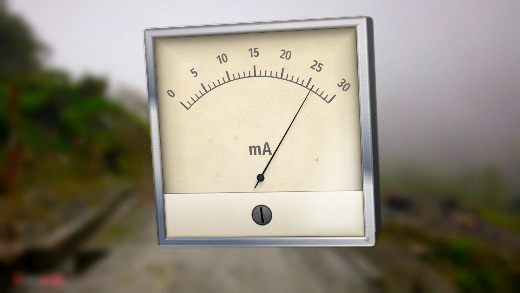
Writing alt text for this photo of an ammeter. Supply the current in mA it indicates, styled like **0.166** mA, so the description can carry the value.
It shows **26** mA
